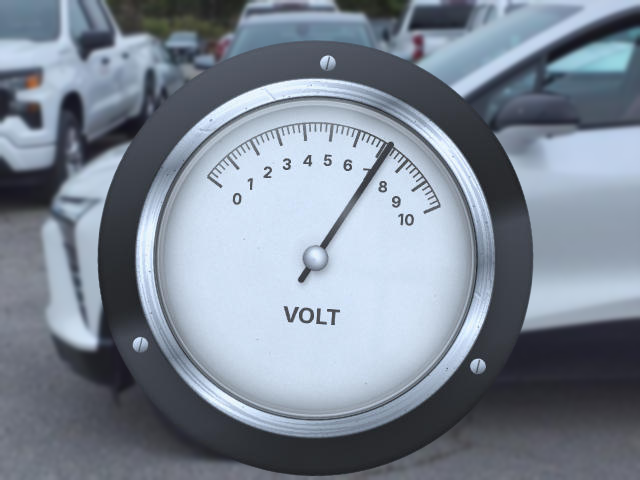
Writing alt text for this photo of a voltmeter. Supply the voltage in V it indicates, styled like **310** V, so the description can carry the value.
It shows **7.2** V
